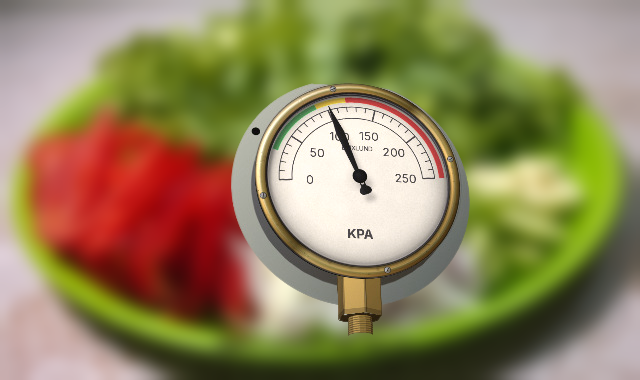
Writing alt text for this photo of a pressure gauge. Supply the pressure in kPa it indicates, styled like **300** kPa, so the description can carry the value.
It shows **100** kPa
